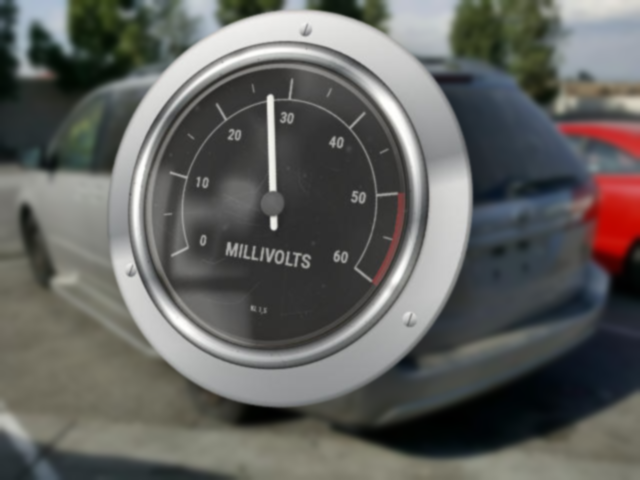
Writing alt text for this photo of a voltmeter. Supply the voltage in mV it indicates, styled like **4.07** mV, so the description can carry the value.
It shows **27.5** mV
